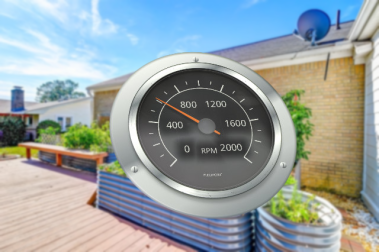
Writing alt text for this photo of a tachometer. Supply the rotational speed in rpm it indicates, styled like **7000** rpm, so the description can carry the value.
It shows **600** rpm
